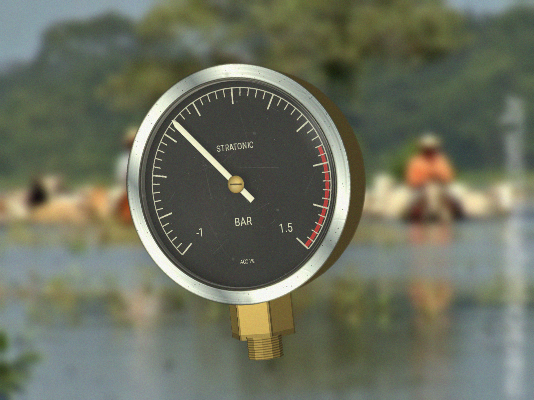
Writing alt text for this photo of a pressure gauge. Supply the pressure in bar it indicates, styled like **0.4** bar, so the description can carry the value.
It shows **-0.15** bar
